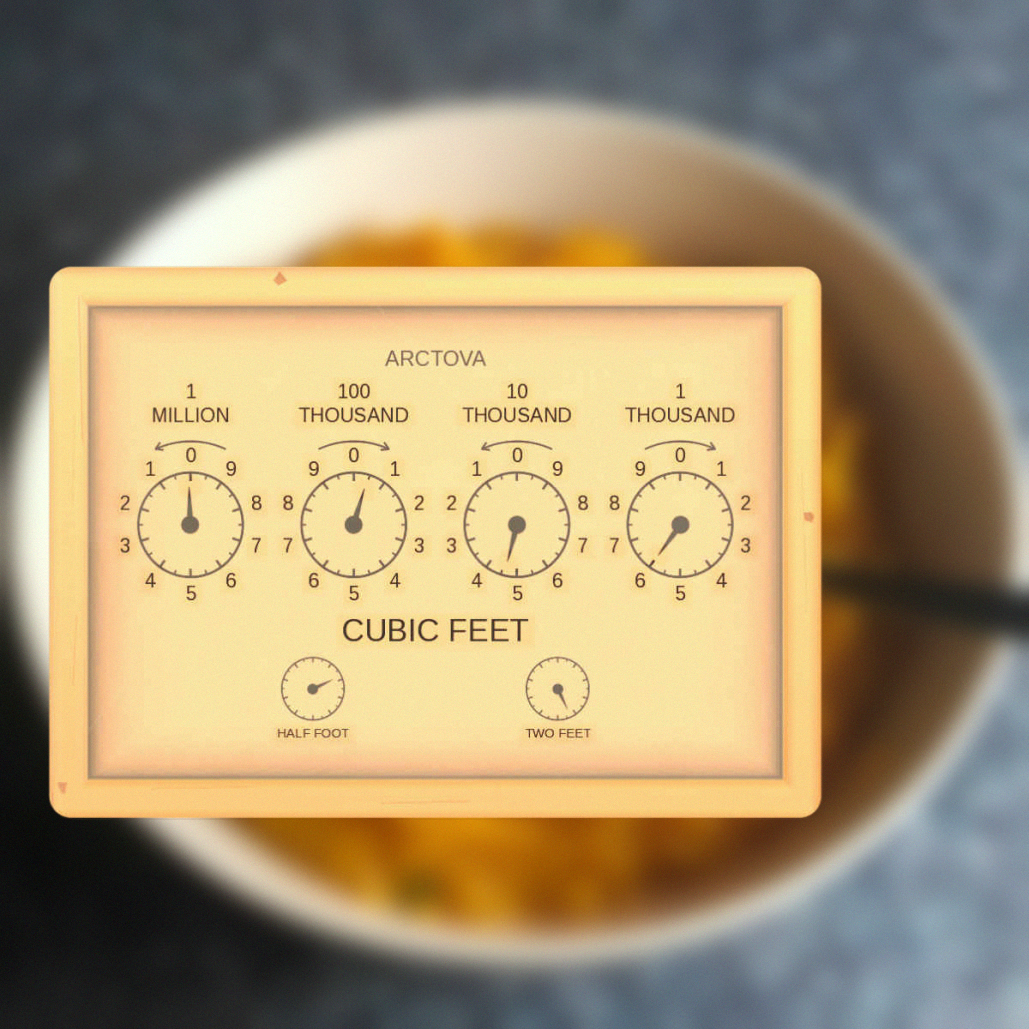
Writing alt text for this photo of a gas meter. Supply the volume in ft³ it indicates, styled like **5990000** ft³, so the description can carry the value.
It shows **4600** ft³
